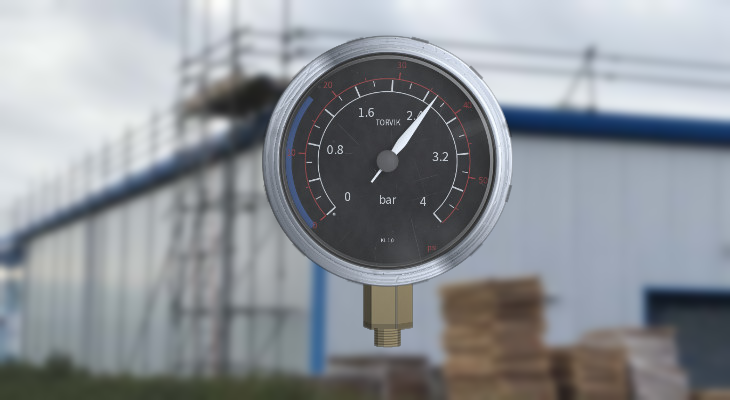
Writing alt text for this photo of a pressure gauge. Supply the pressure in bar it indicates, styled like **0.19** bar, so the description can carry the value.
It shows **2.5** bar
